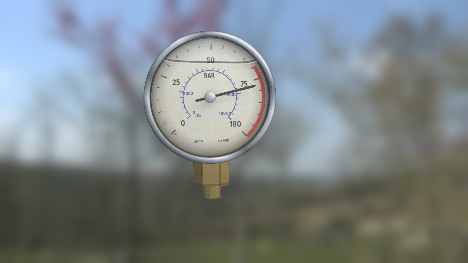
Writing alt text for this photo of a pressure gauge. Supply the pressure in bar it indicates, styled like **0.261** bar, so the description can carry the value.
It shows **77.5** bar
